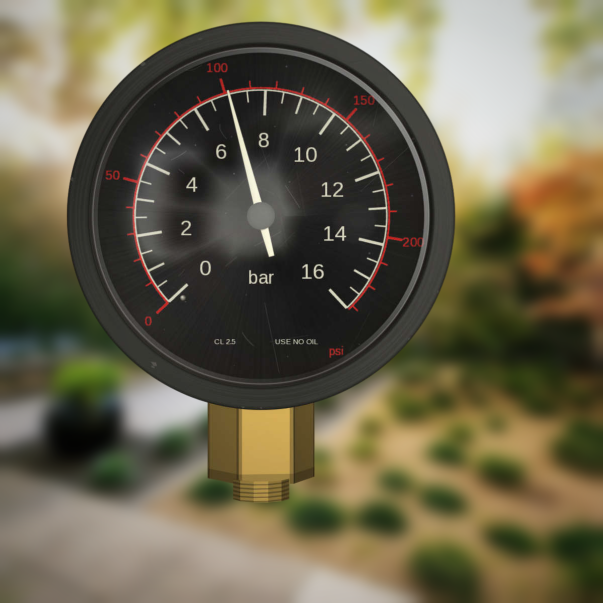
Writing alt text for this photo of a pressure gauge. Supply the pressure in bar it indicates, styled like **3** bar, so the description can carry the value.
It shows **7** bar
